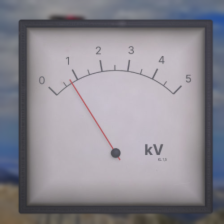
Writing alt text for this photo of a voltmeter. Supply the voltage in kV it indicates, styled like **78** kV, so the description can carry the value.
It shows **0.75** kV
